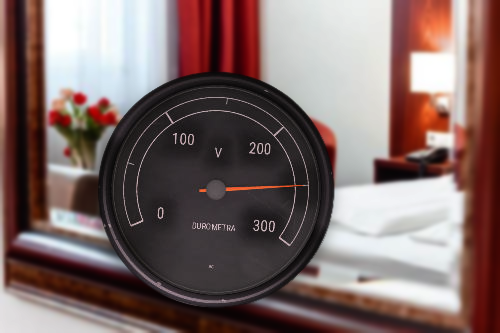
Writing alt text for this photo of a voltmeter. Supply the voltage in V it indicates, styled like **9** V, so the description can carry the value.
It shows **250** V
